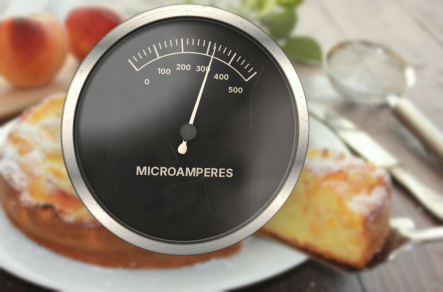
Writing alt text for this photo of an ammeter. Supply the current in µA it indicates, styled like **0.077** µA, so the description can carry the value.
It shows **320** µA
